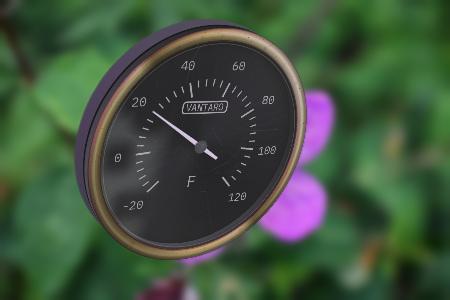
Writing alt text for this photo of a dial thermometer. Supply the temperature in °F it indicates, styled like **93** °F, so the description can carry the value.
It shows **20** °F
